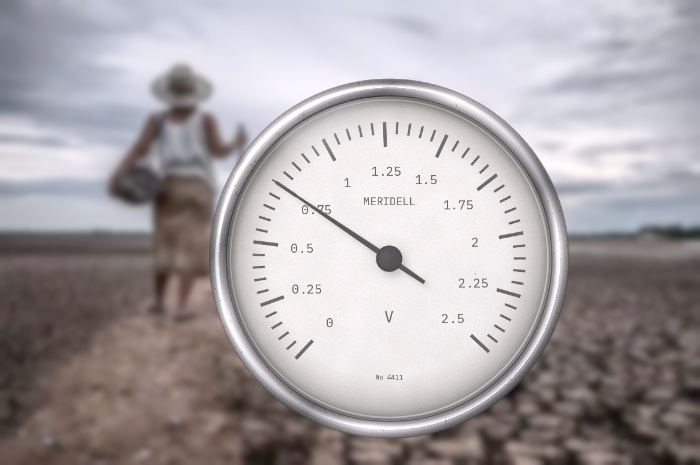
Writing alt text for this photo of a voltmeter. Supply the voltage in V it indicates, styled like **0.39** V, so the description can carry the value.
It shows **0.75** V
